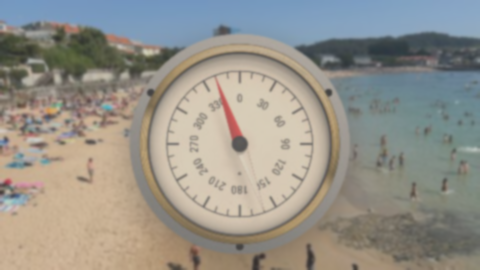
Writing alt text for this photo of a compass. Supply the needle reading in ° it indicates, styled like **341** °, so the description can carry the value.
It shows **340** °
